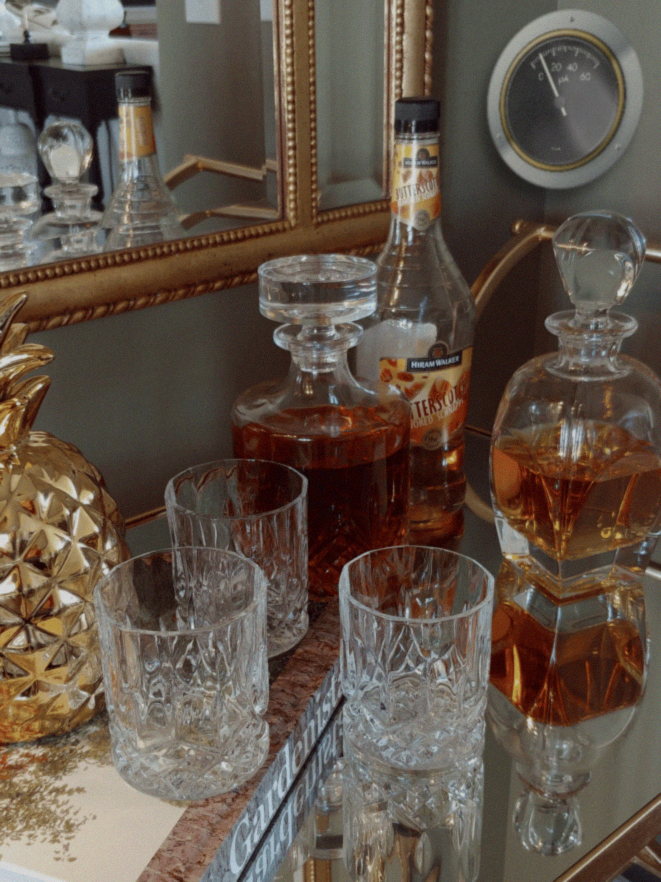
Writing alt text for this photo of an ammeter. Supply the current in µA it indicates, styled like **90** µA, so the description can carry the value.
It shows **10** µA
